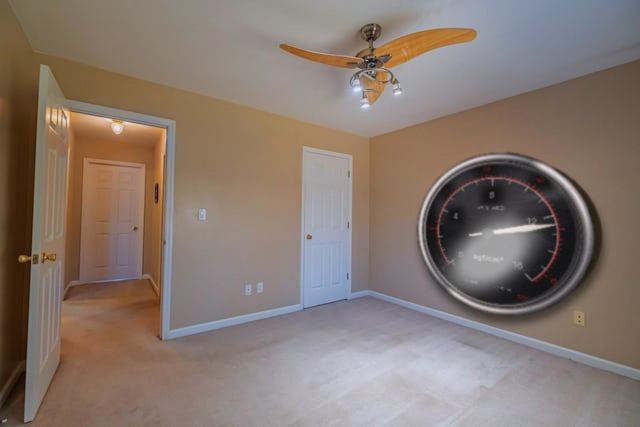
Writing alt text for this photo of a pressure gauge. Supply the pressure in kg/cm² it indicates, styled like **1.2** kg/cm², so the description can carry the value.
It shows **12.5** kg/cm²
